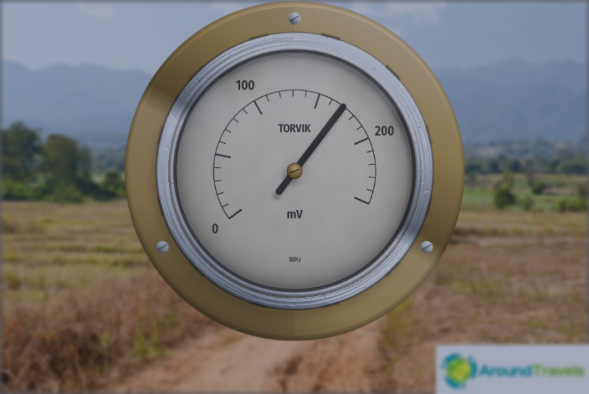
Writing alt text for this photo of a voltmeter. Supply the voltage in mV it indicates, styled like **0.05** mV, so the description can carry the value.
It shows **170** mV
